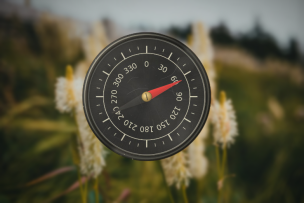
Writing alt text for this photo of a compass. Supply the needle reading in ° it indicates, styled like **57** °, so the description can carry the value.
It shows **65** °
